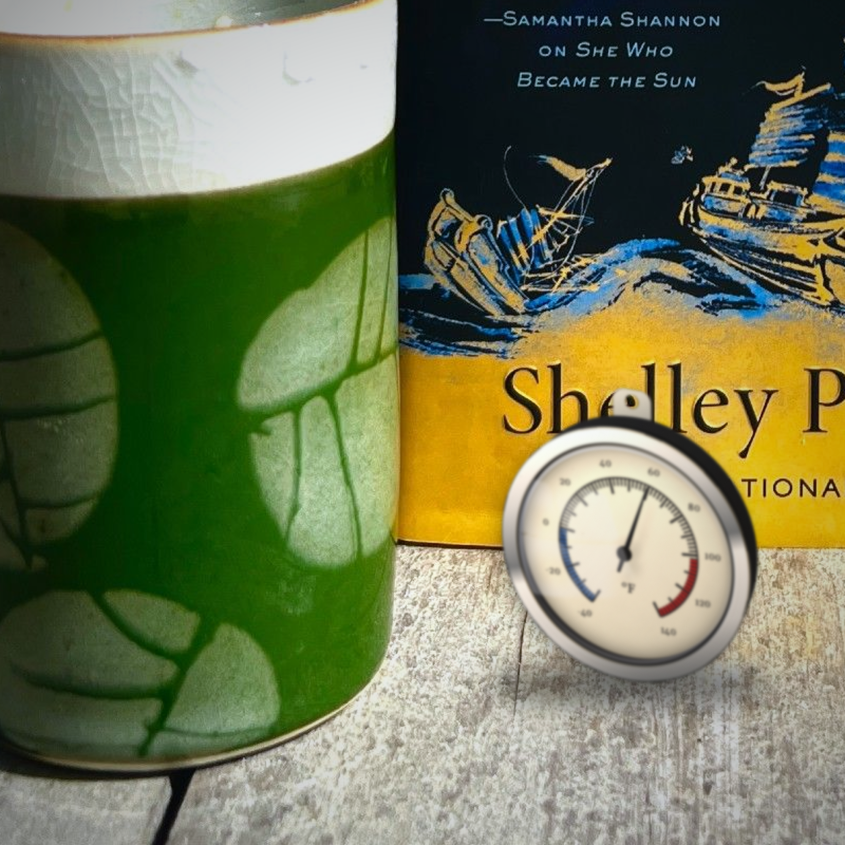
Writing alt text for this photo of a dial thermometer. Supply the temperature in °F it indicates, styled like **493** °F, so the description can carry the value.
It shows **60** °F
